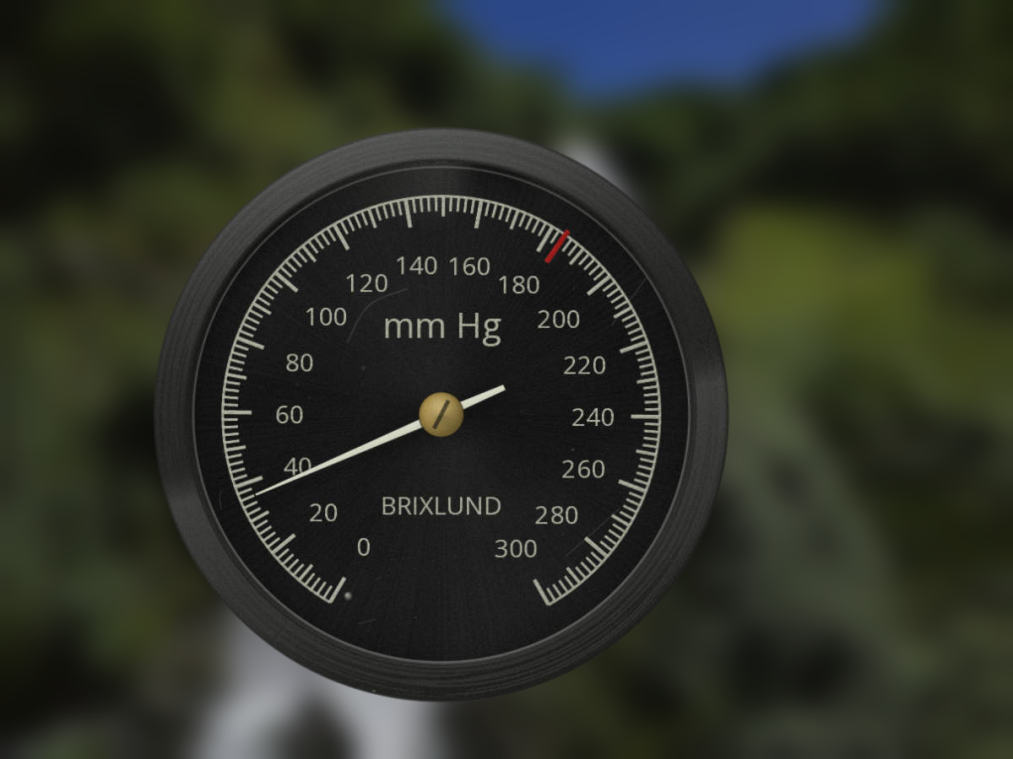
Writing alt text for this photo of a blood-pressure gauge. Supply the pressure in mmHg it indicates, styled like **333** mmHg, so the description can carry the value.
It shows **36** mmHg
